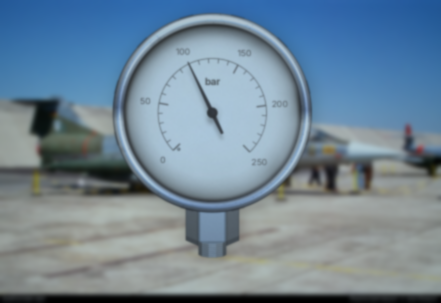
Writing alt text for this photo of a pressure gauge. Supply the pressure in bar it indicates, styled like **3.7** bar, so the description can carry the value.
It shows **100** bar
